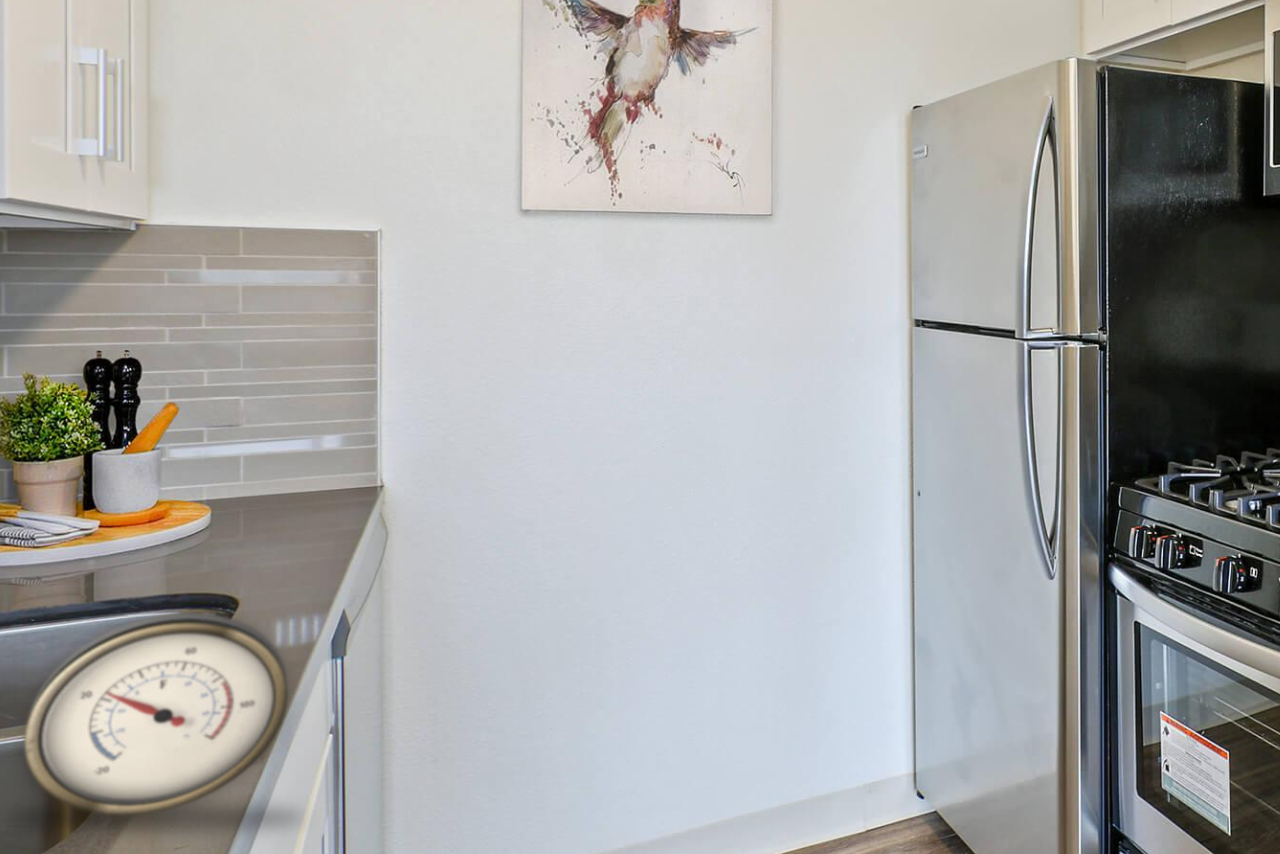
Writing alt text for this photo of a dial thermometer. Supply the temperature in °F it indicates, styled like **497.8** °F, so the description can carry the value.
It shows **24** °F
